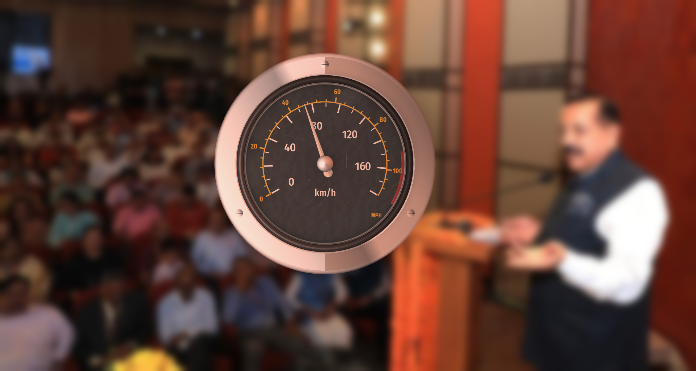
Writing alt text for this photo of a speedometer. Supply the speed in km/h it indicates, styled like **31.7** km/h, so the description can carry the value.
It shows **75** km/h
